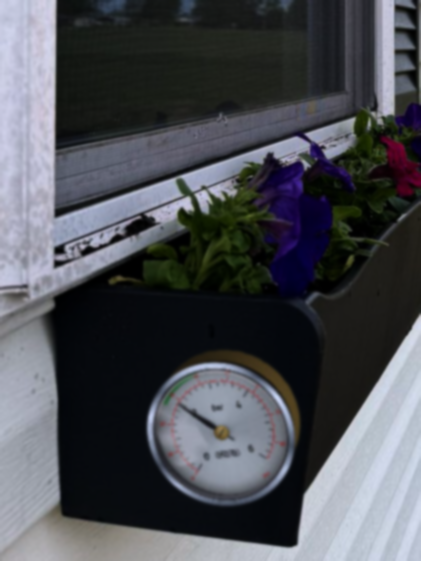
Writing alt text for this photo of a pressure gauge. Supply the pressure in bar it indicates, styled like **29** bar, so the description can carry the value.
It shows **2** bar
